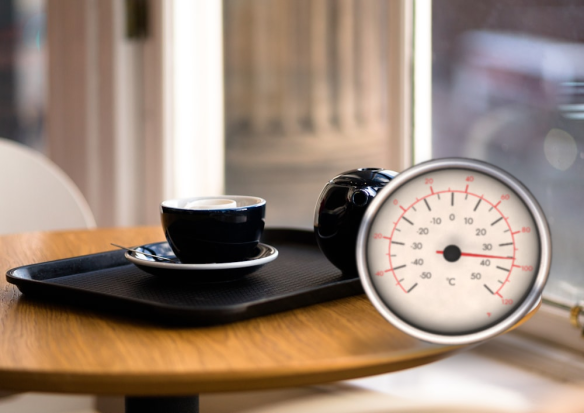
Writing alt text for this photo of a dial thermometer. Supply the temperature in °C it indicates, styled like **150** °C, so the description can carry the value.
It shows **35** °C
